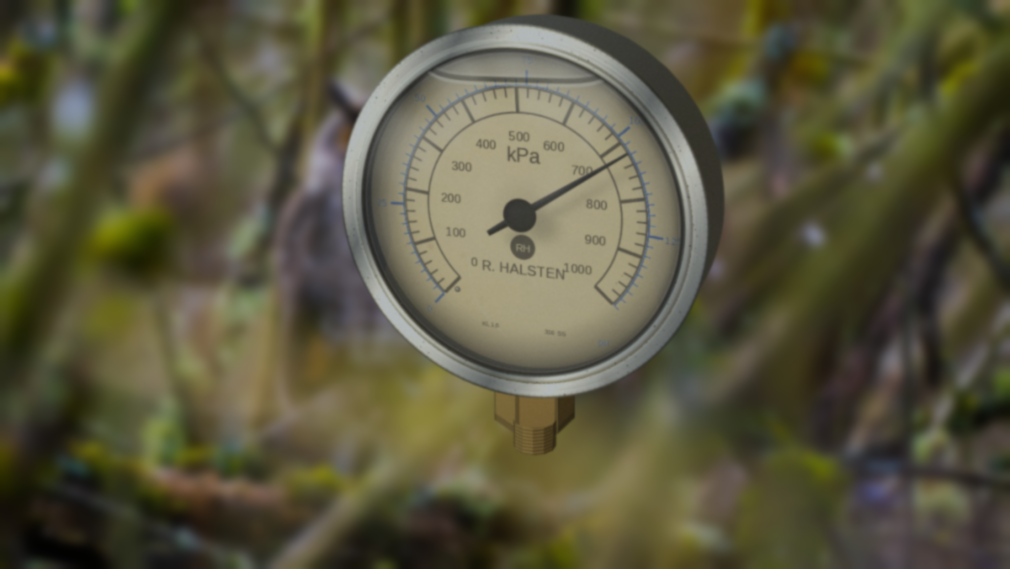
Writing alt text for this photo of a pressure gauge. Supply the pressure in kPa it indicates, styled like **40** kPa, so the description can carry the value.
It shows **720** kPa
